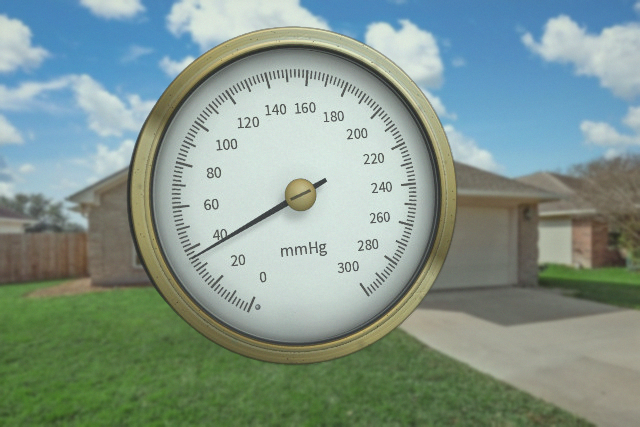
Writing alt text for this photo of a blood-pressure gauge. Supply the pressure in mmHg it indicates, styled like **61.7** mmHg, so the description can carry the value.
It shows **36** mmHg
